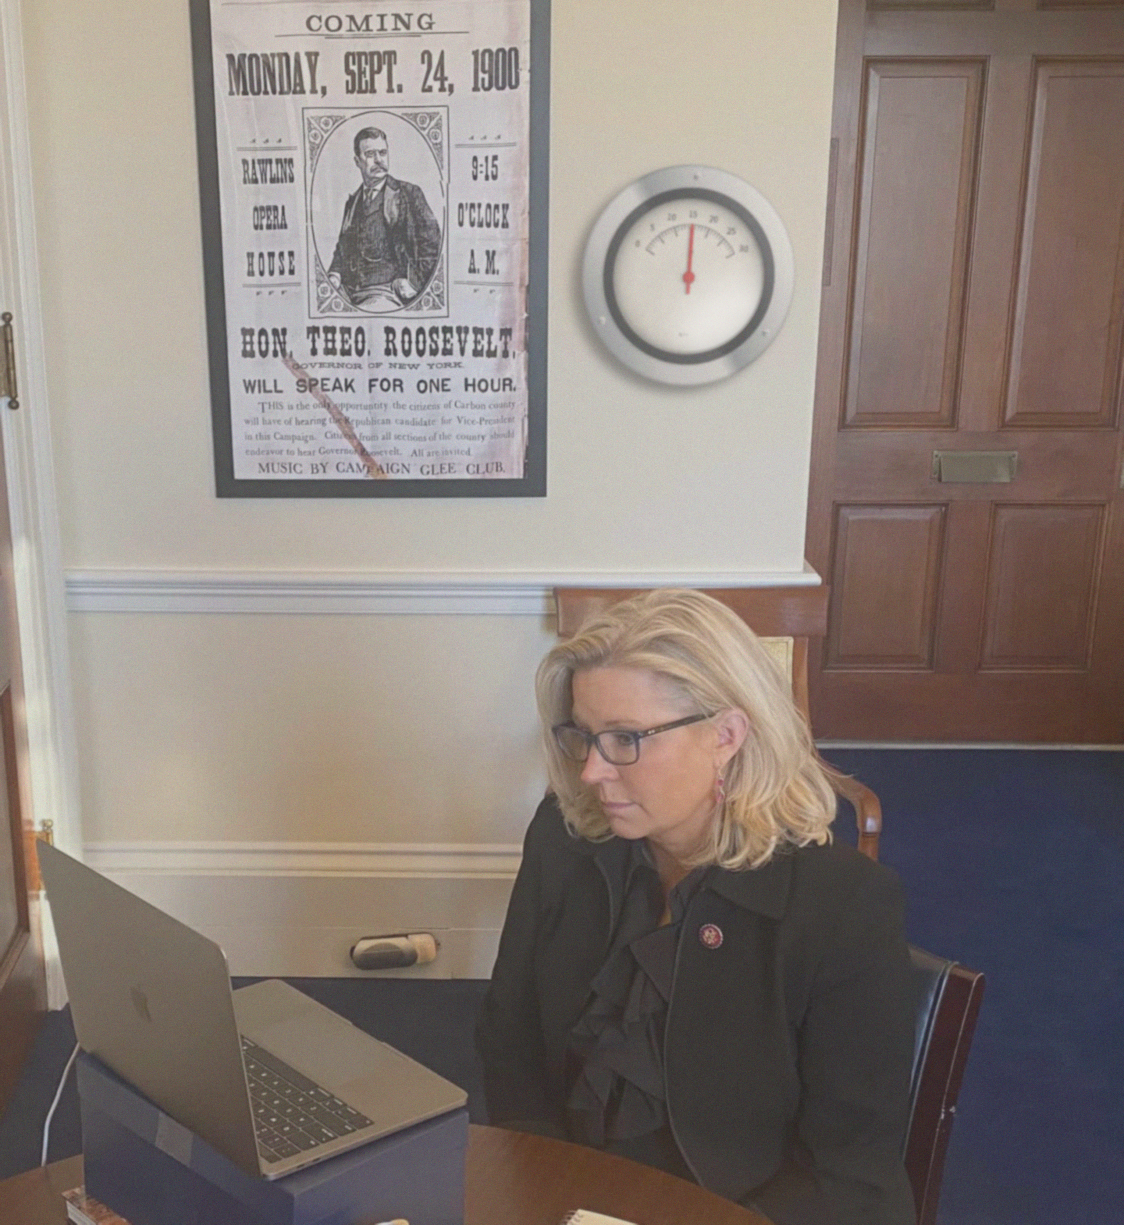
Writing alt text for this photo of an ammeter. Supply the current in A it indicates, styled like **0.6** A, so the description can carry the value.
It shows **15** A
